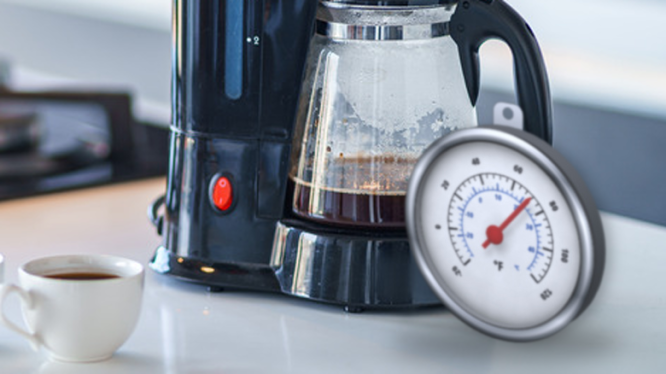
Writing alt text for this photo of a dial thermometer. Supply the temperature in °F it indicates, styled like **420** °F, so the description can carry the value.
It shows **72** °F
